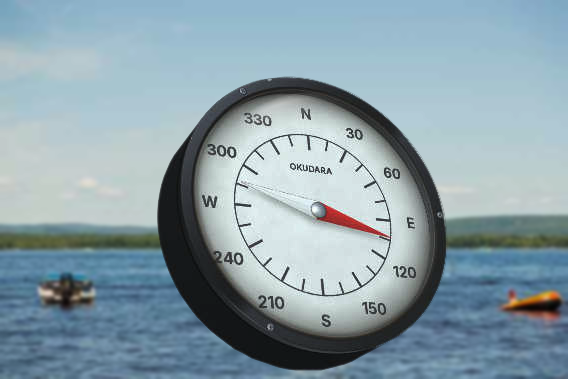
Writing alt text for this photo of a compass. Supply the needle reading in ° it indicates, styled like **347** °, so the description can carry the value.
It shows **105** °
